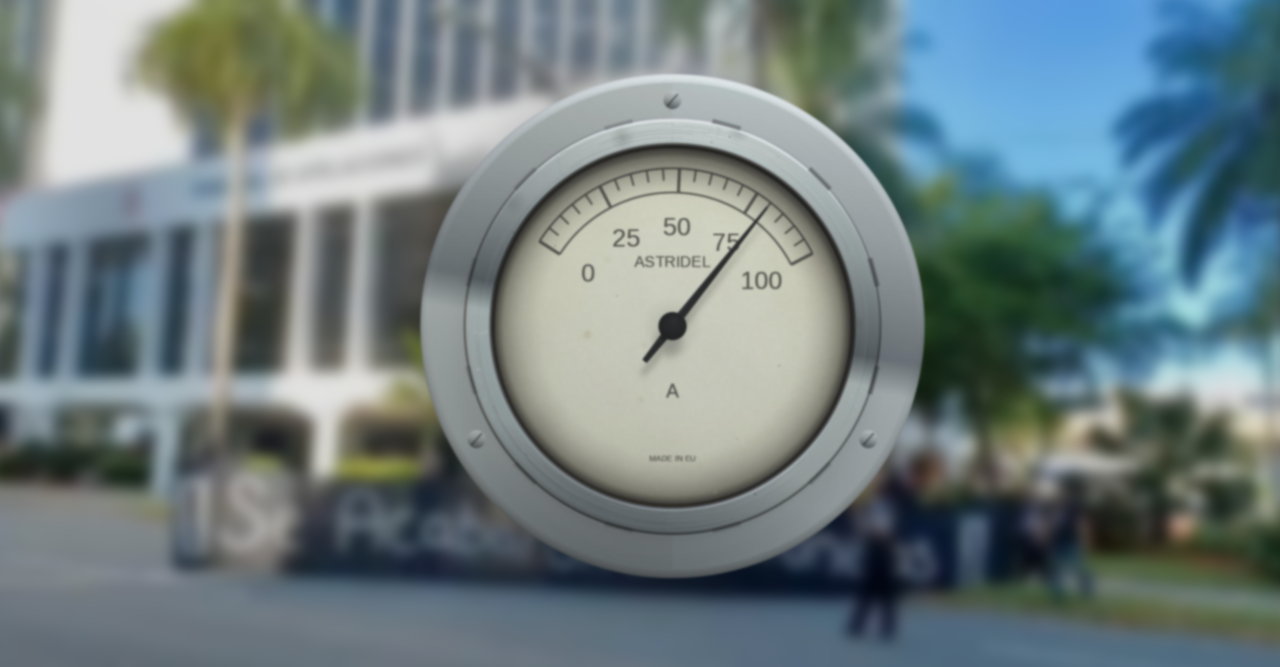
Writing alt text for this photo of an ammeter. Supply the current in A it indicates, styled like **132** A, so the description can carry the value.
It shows **80** A
